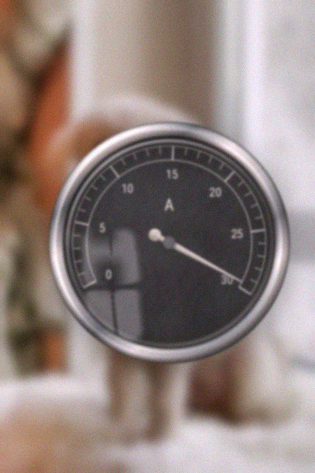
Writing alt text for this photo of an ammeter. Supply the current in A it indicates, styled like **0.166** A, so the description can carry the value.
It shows **29.5** A
